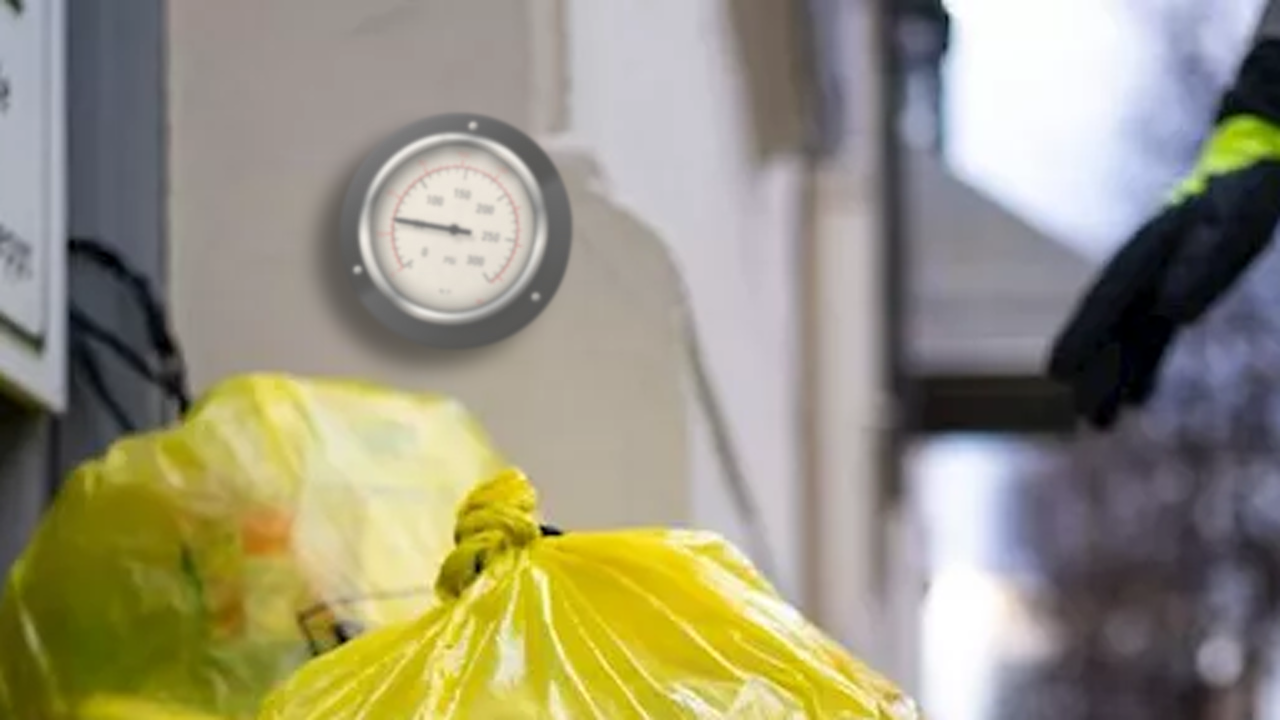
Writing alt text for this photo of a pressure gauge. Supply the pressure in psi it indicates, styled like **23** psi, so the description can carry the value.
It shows **50** psi
